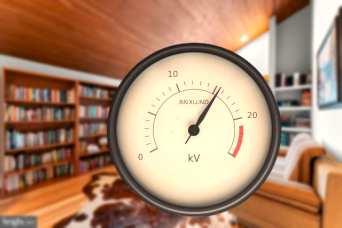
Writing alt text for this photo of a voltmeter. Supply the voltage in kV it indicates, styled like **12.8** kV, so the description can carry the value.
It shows **15.5** kV
